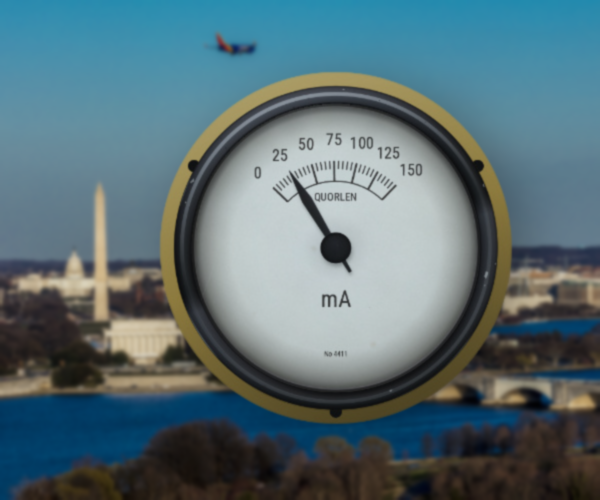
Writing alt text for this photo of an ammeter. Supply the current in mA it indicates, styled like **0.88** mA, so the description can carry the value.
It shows **25** mA
